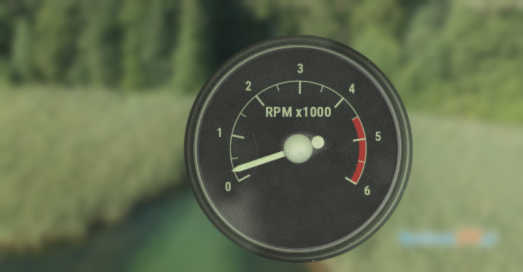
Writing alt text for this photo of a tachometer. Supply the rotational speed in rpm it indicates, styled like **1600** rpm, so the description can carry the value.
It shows **250** rpm
